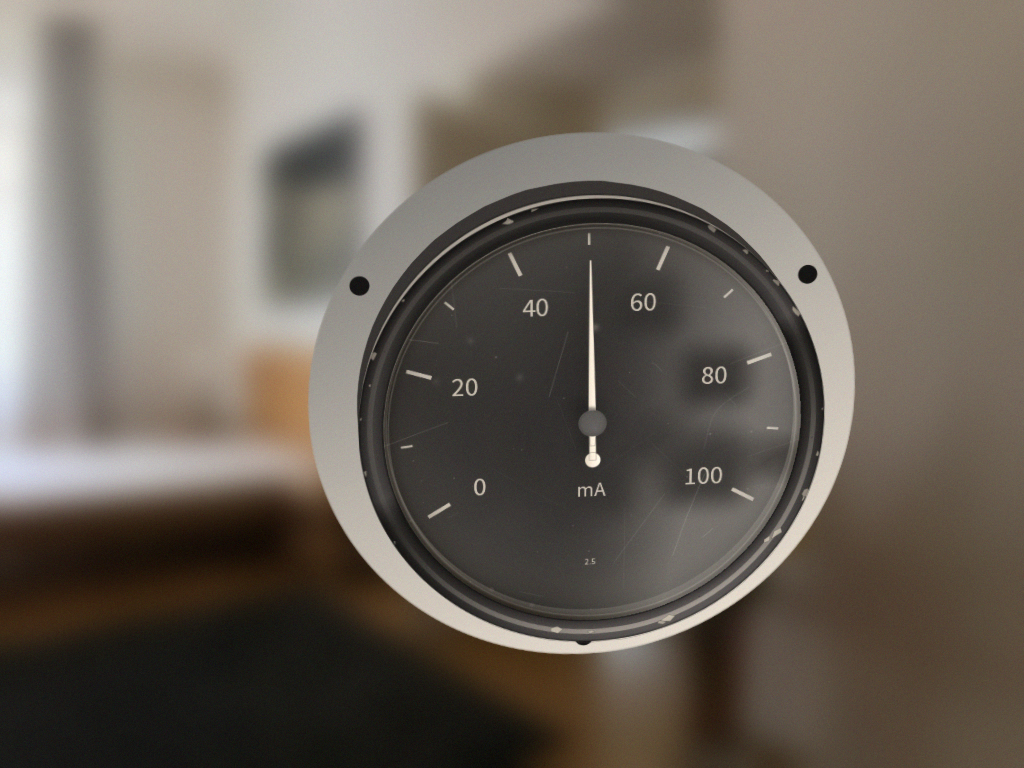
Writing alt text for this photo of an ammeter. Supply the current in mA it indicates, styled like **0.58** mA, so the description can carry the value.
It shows **50** mA
